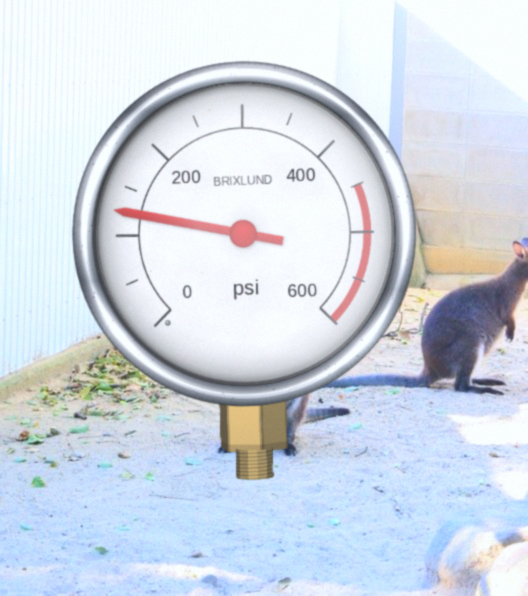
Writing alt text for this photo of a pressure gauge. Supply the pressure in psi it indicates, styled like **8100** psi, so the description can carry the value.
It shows **125** psi
